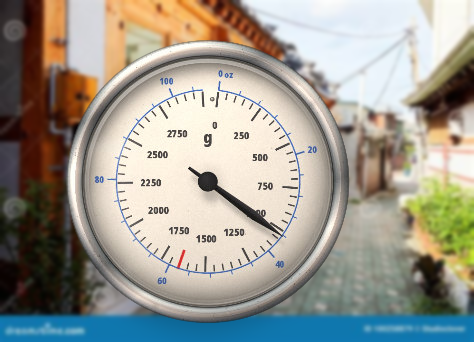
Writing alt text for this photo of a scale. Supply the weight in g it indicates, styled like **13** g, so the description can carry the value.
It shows **1025** g
